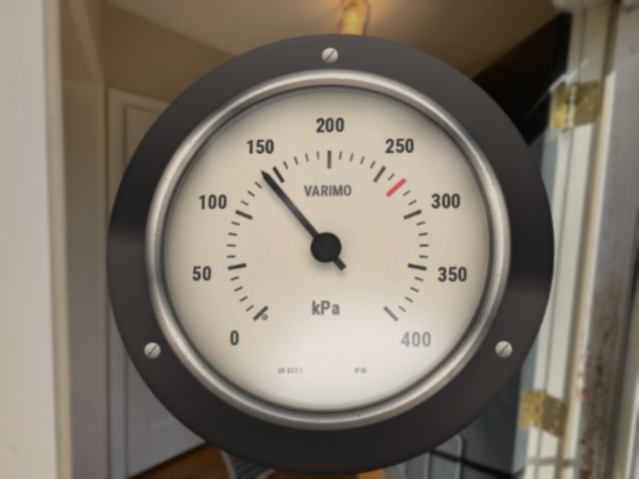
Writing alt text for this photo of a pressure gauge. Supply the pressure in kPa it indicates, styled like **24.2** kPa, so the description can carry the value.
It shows **140** kPa
